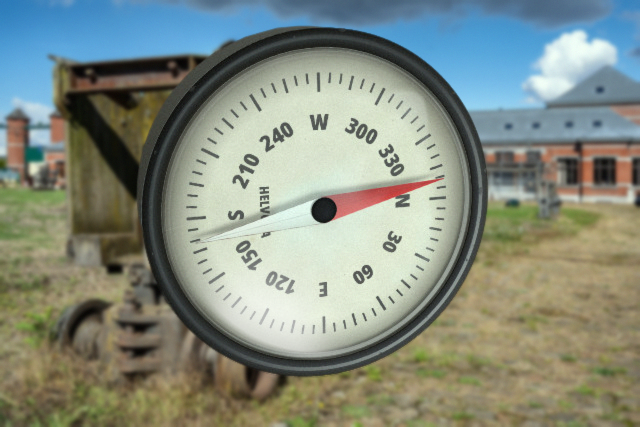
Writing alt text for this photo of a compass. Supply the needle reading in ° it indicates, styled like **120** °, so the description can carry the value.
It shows **350** °
